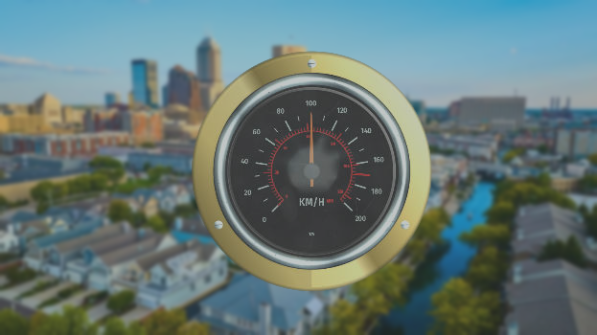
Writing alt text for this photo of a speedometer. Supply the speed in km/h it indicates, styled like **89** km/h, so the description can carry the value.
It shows **100** km/h
